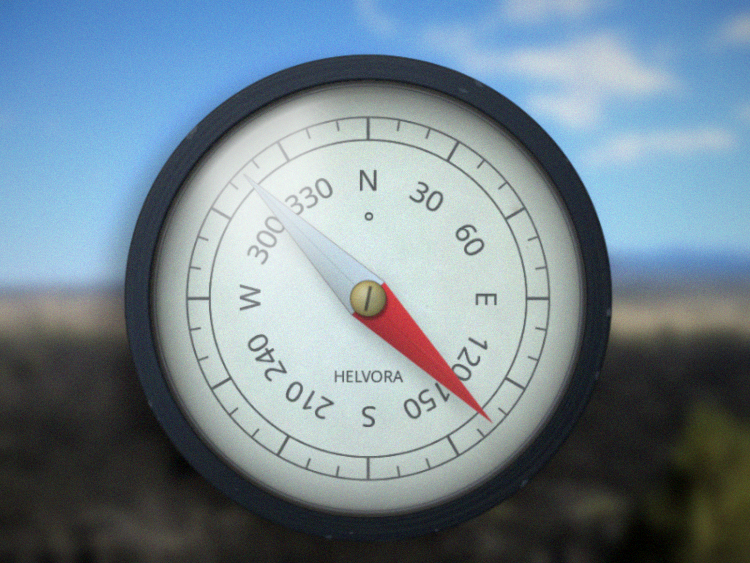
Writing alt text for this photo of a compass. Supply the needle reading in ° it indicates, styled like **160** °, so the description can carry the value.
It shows **135** °
